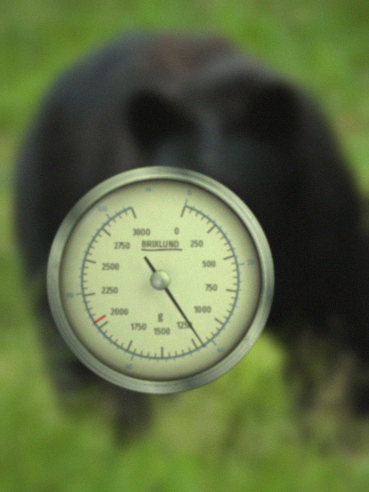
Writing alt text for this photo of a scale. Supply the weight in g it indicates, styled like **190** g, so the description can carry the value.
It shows **1200** g
